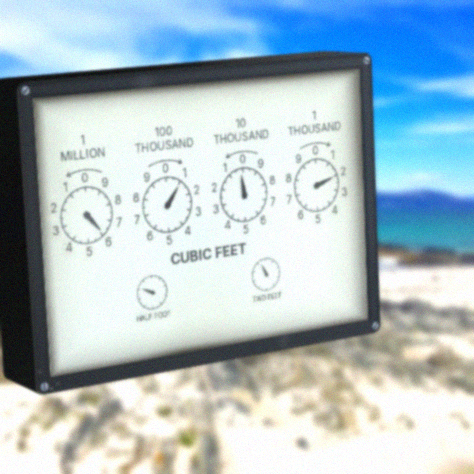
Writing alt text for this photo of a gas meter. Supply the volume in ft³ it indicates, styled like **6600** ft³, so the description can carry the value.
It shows **610200** ft³
